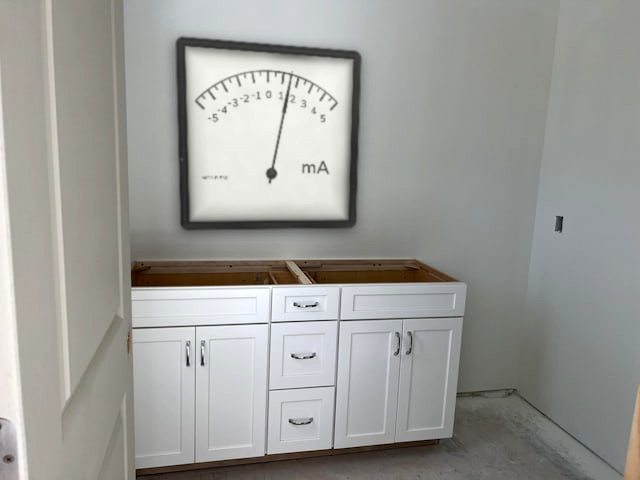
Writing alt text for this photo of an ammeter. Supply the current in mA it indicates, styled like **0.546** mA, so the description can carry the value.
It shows **1.5** mA
